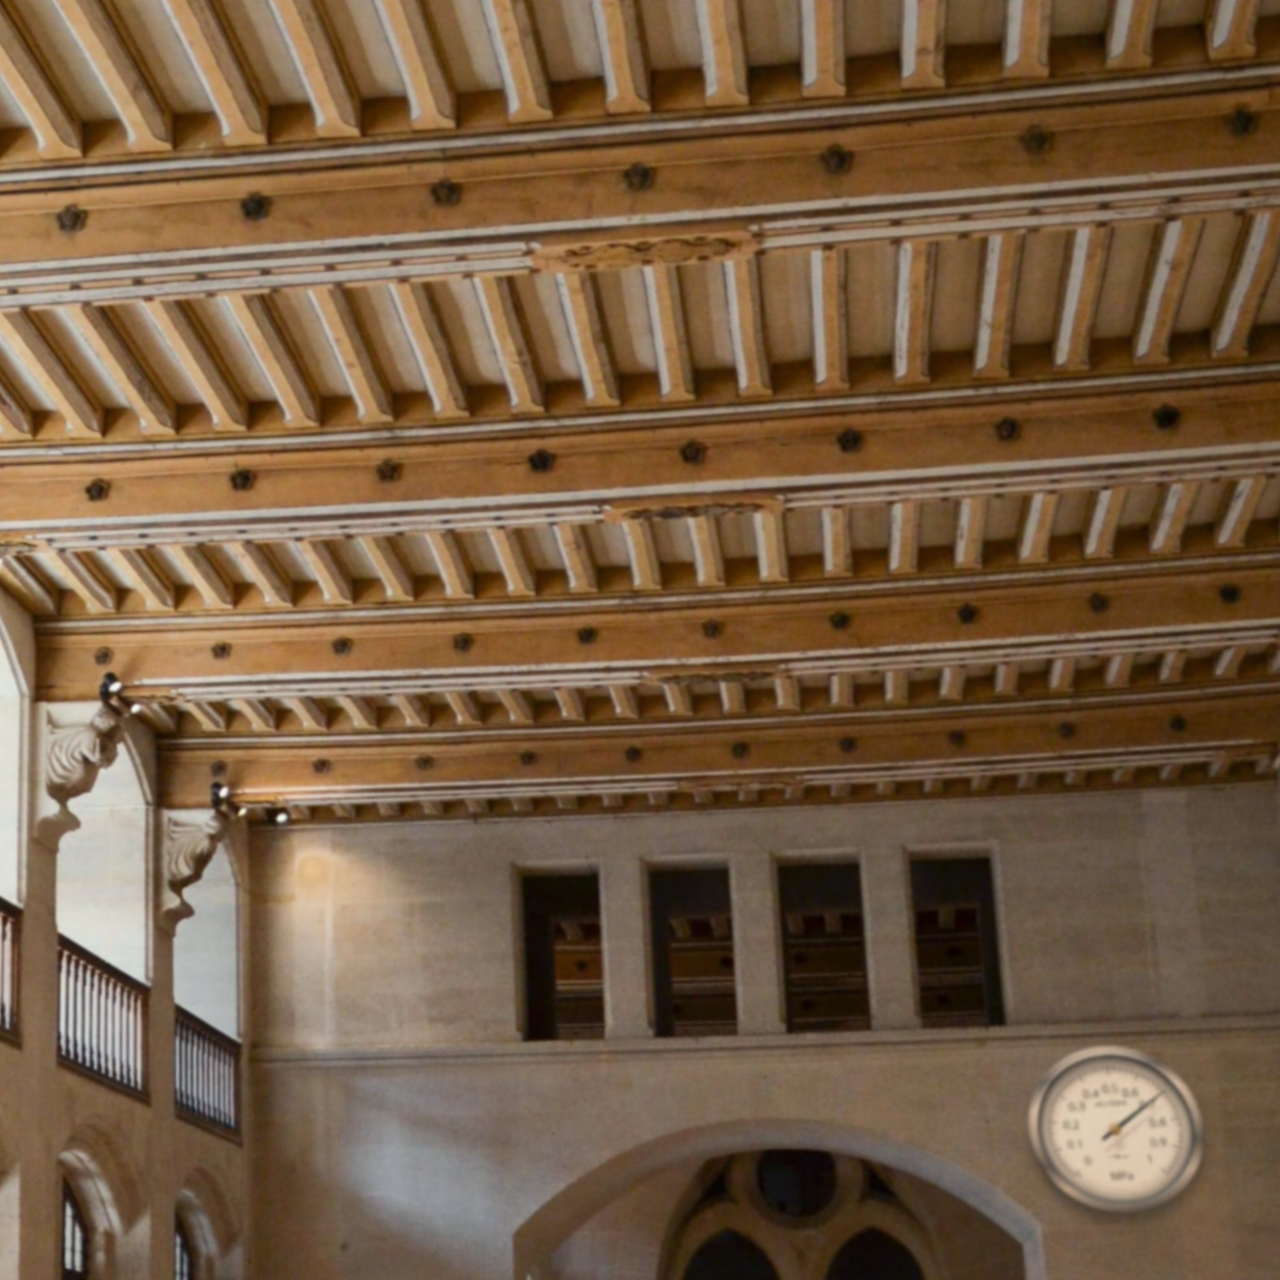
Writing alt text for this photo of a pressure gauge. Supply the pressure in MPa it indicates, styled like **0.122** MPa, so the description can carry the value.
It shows **0.7** MPa
